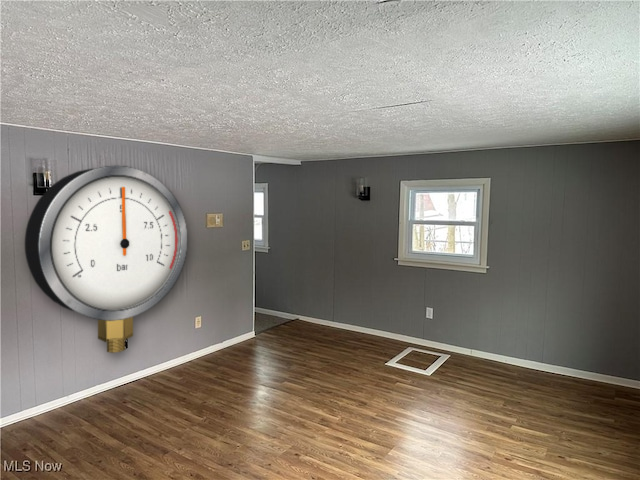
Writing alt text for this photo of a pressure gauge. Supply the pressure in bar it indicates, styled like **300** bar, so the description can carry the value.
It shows **5** bar
